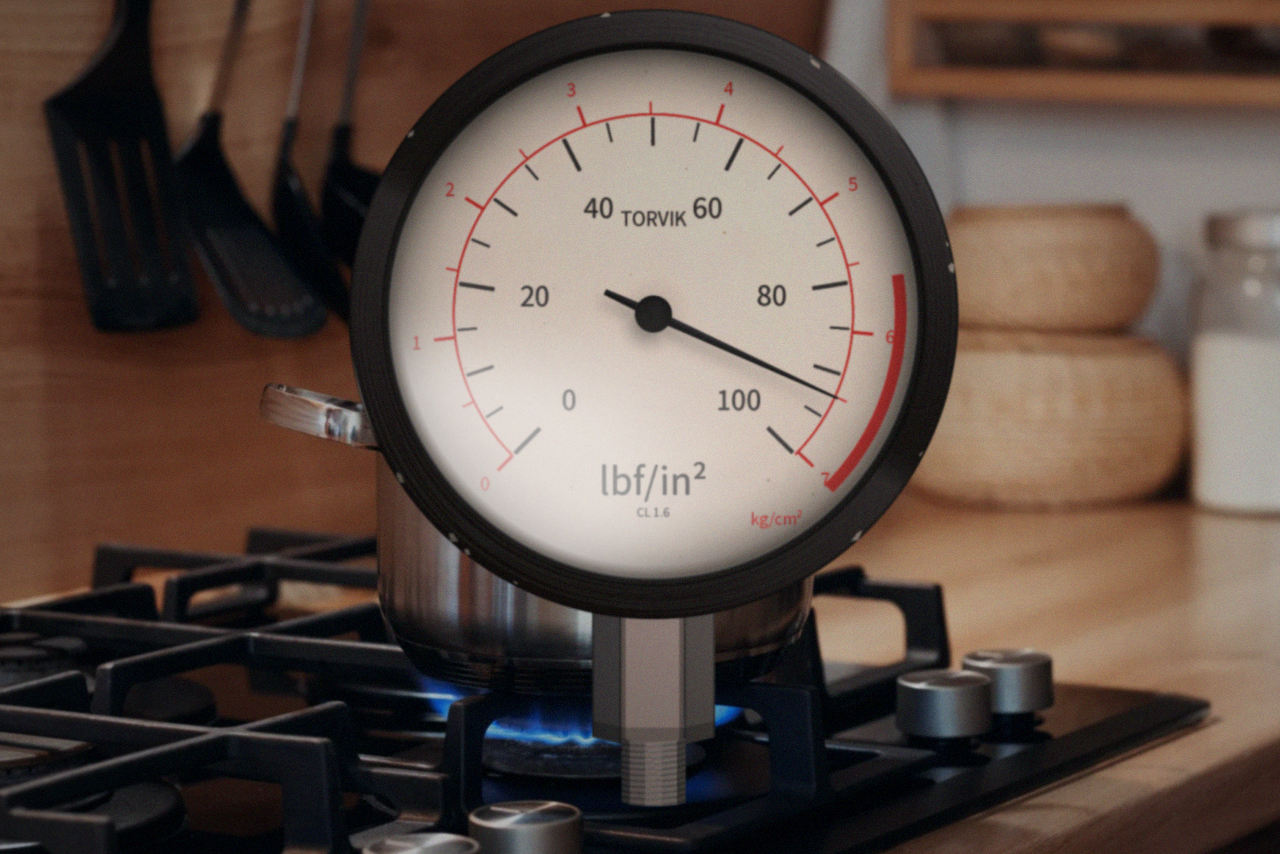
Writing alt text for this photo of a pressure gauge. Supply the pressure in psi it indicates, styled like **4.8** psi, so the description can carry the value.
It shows **92.5** psi
